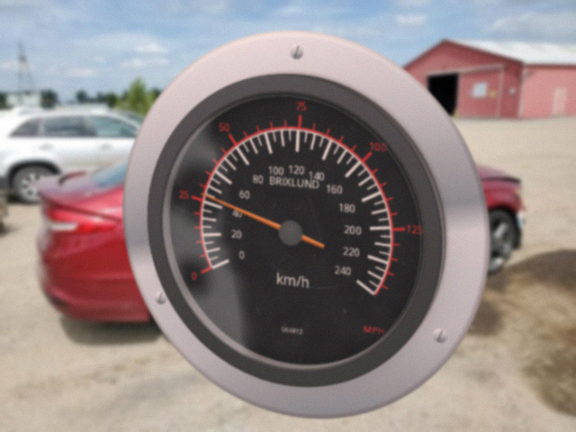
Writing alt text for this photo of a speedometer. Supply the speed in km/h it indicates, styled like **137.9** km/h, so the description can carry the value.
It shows **45** km/h
